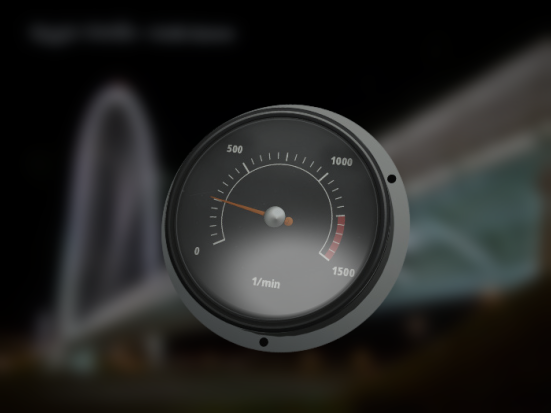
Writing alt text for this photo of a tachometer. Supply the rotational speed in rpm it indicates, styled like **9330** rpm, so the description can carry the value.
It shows **250** rpm
